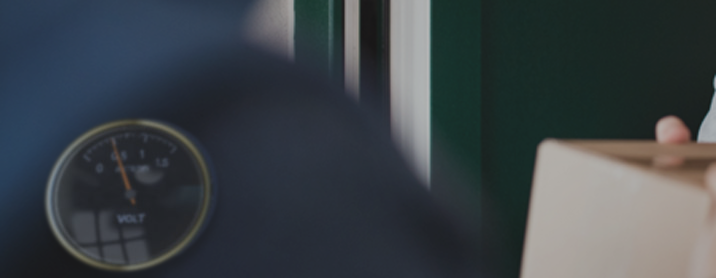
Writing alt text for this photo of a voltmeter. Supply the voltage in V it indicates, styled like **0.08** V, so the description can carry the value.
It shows **0.5** V
